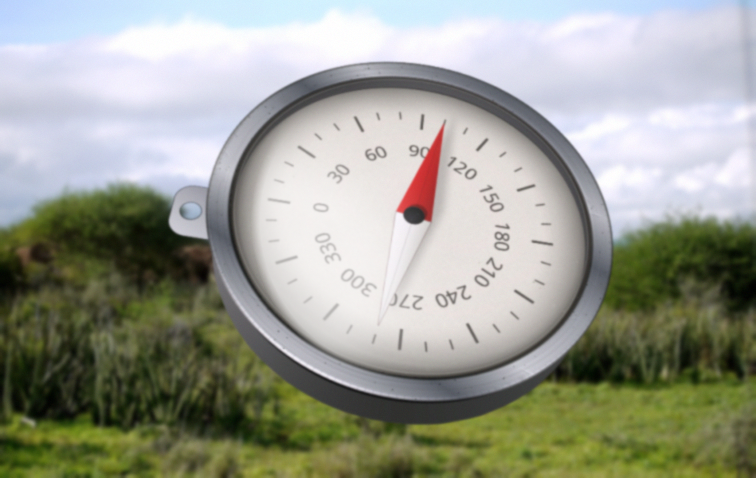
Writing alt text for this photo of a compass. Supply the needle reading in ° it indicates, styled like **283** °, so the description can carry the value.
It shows **100** °
